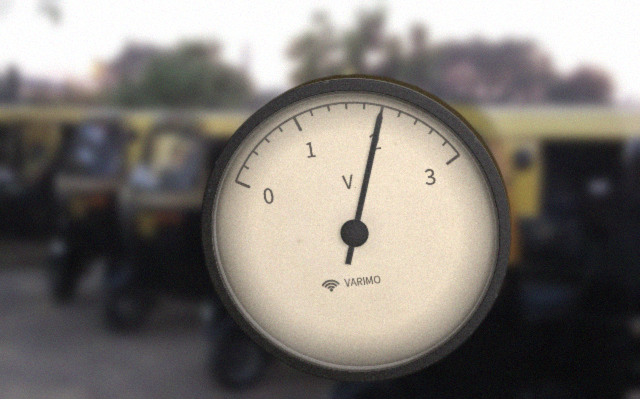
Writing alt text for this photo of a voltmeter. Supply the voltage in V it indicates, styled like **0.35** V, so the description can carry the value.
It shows **2** V
